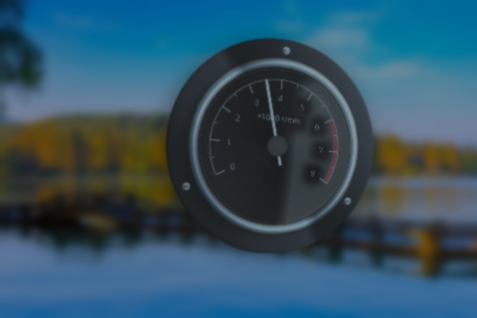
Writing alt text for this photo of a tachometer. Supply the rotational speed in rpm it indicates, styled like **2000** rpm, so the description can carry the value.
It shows **3500** rpm
